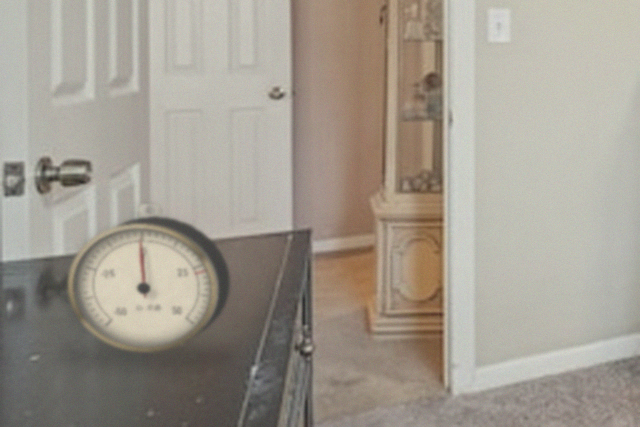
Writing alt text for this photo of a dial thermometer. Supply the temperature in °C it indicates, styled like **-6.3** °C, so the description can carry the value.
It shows **0** °C
